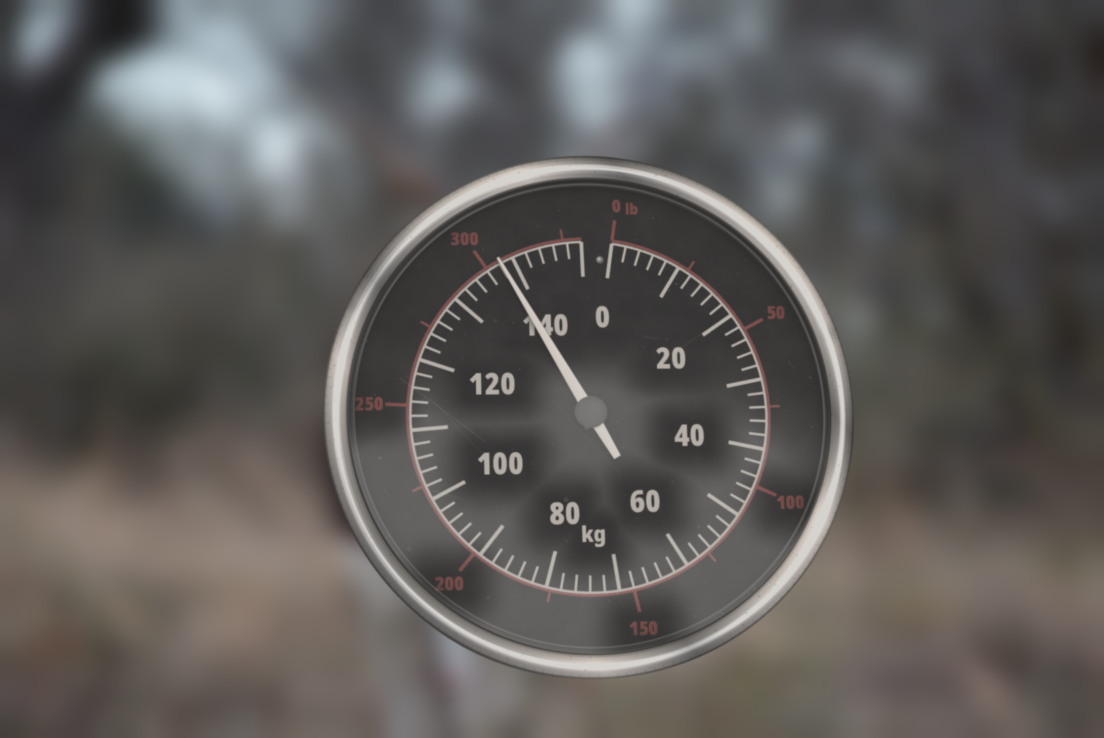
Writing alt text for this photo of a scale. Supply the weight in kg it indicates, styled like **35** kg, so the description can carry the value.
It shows **138** kg
